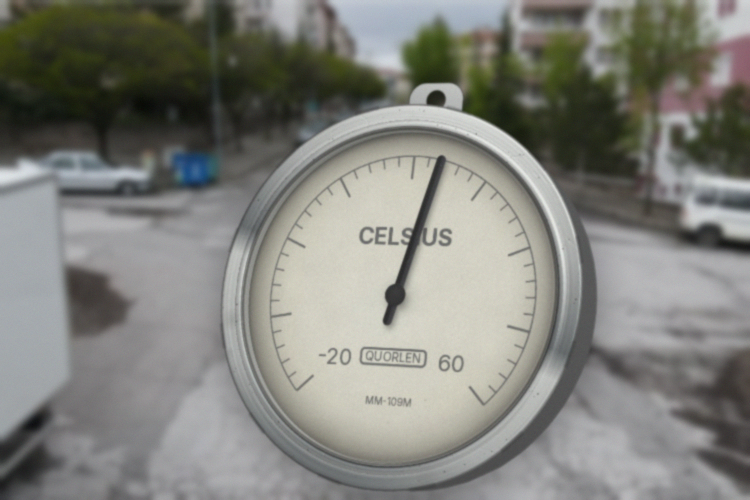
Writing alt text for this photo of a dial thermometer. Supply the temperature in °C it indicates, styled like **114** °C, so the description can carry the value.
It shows **24** °C
